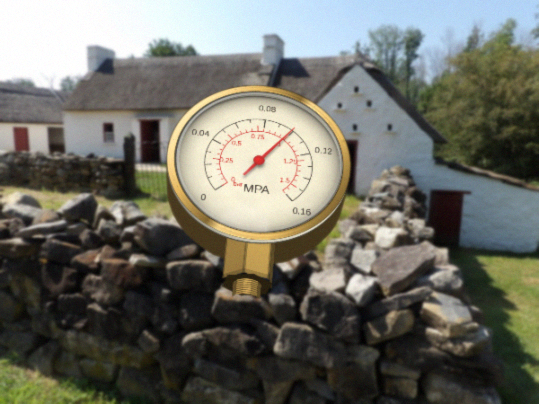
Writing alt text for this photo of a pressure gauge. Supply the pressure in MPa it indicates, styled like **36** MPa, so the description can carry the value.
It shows **0.1** MPa
